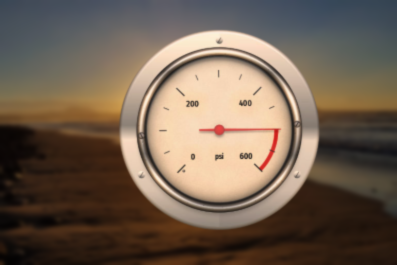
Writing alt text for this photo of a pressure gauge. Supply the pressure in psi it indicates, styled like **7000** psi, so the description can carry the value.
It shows **500** psi
